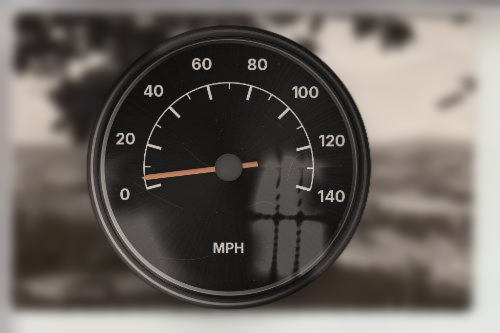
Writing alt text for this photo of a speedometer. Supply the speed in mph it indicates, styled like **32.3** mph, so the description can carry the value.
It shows **5** mph
